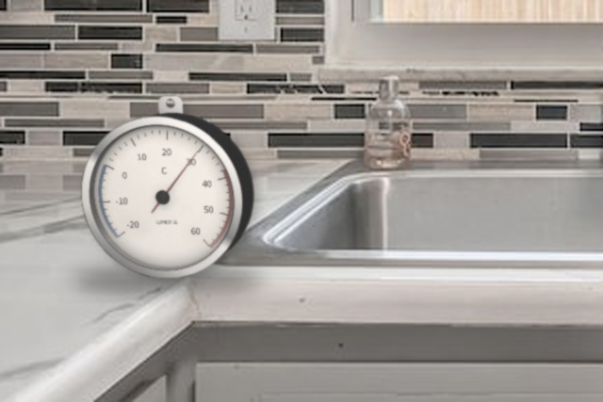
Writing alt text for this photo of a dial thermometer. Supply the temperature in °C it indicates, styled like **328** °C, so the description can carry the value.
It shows **30** °C
